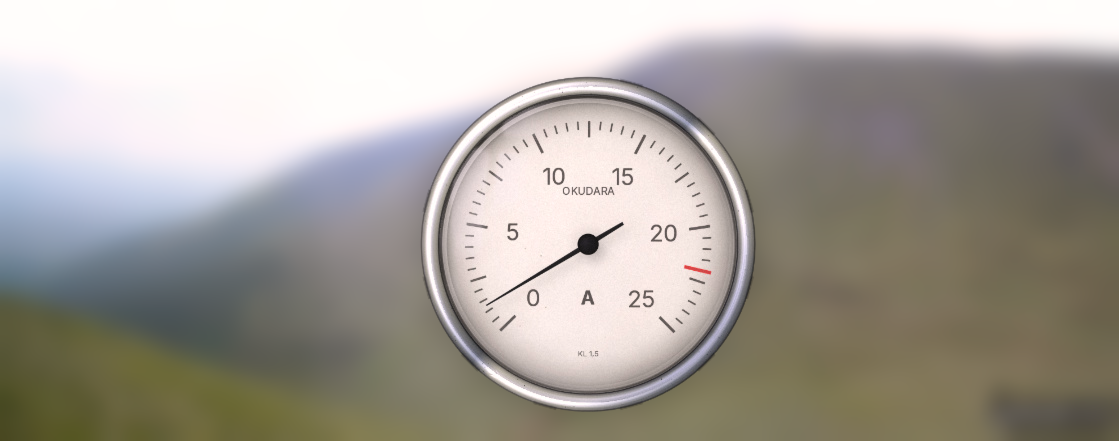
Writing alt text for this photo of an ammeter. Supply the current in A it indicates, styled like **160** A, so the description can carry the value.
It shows **1.25** A
